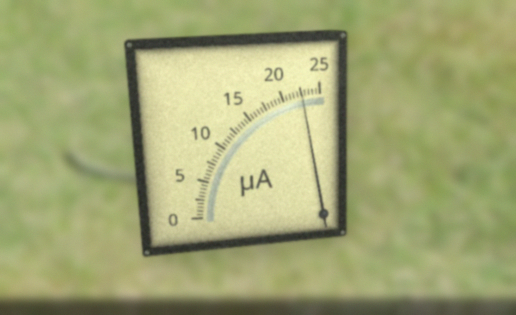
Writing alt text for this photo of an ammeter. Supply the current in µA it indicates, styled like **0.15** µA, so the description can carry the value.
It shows **22.5** µA
